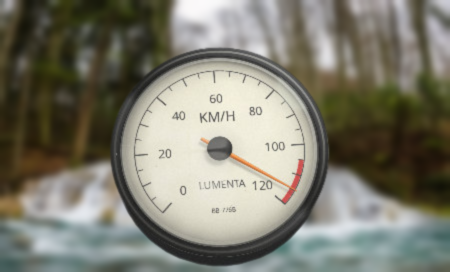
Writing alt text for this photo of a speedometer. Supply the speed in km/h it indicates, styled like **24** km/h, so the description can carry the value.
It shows **115** km/h
